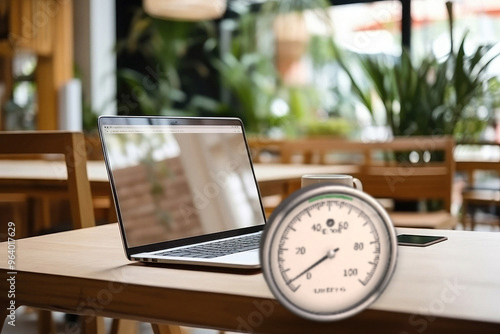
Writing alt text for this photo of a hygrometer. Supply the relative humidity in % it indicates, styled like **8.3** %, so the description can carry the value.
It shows **5** %
